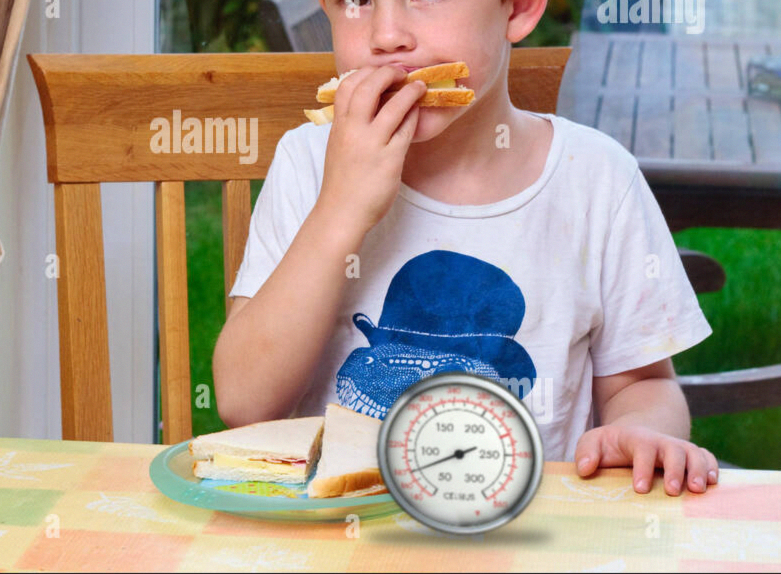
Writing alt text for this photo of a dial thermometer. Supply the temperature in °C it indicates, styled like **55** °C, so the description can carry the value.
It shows **80** °C
